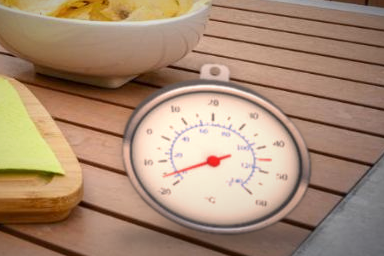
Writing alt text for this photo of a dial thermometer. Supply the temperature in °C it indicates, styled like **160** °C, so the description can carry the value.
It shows **-15** °C
